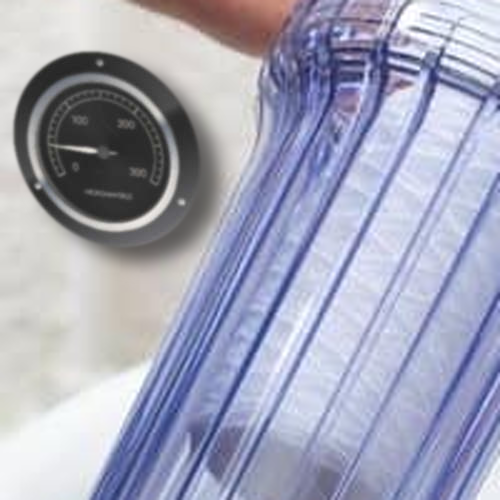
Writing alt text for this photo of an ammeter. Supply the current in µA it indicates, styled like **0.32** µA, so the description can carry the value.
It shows **40** µA
